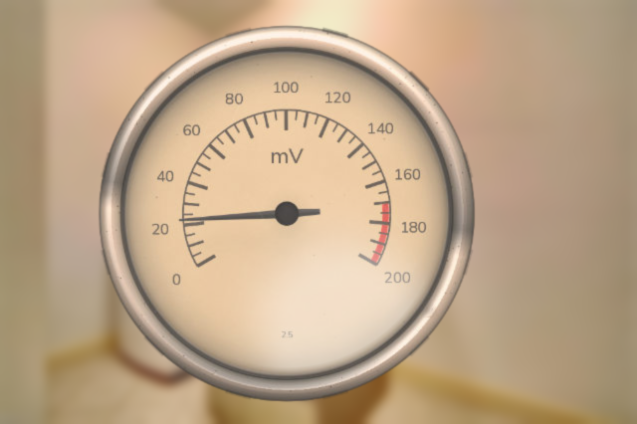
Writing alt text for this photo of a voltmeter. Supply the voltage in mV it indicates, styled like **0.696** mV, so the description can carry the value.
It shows **22.5** mV
